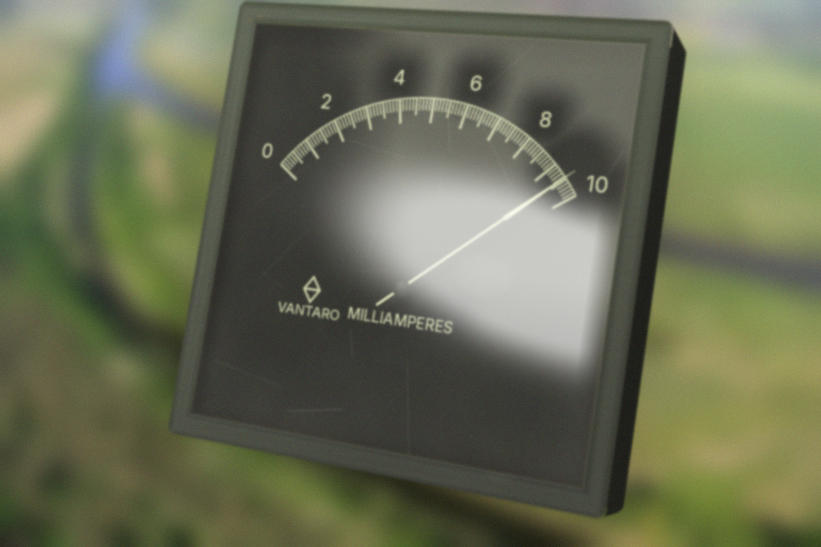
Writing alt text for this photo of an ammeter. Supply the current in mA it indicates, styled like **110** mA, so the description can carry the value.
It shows **9.5** mA
